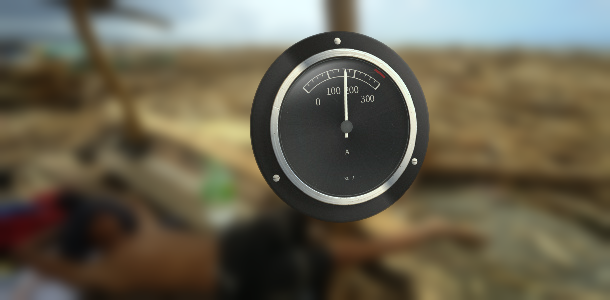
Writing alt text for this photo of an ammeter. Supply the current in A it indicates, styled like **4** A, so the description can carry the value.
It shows **160** A
